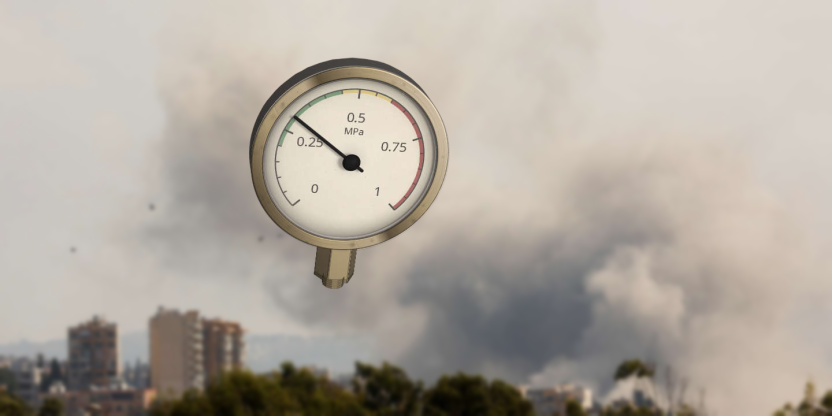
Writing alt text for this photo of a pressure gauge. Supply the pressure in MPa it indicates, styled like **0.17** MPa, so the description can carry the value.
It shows **0.3** MPa
